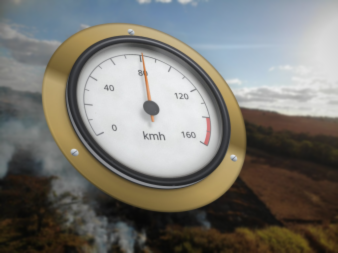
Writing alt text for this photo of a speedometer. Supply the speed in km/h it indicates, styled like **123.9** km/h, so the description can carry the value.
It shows **80** km/h
